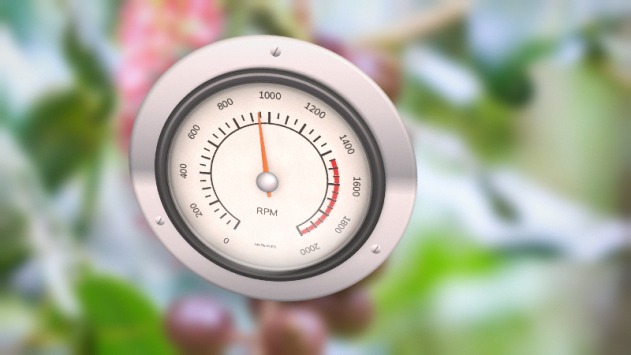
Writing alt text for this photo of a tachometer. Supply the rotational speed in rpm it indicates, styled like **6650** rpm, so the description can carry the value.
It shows **950** rpm
